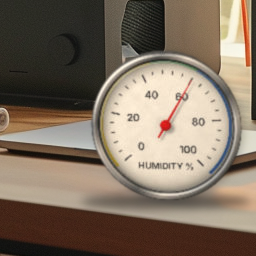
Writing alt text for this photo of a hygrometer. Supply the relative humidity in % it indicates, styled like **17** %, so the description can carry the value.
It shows **60** %
